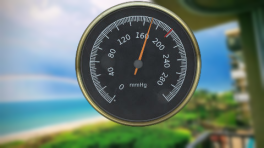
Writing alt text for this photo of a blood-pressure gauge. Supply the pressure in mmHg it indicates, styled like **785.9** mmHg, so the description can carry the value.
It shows **170** mmHg
